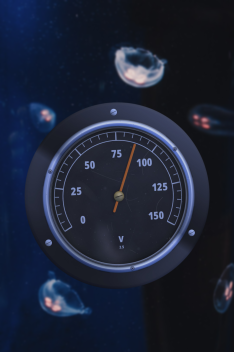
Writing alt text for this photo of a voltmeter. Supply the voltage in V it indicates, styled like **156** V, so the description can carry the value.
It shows **87.5** V
